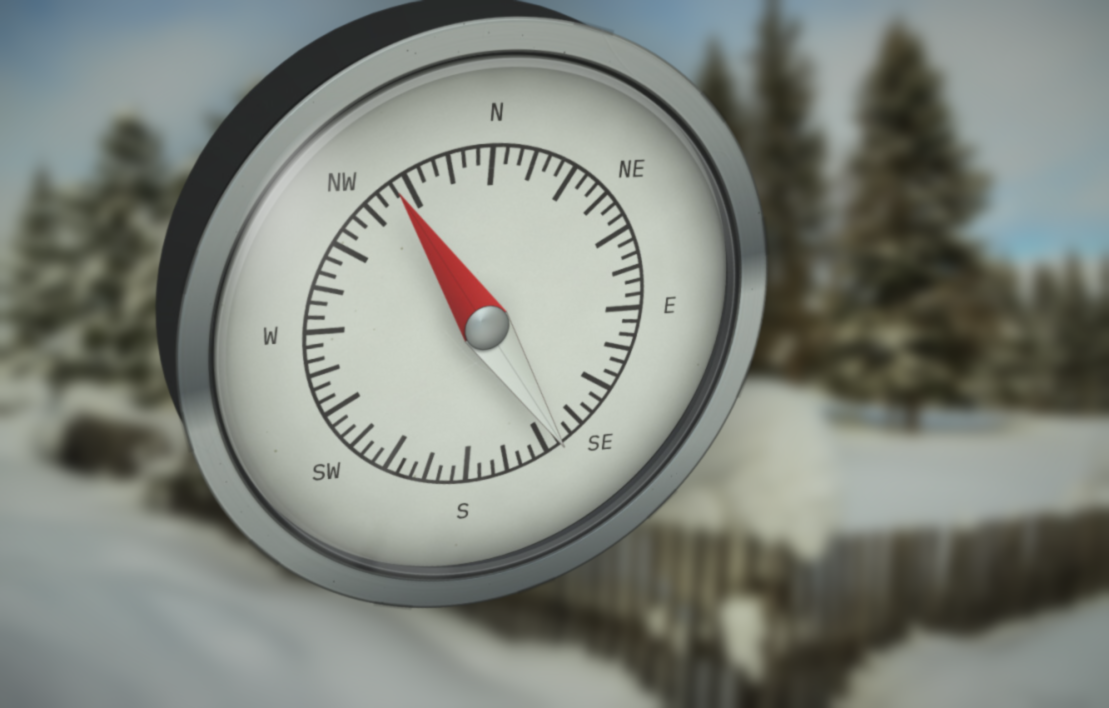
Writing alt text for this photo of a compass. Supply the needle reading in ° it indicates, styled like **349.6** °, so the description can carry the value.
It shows **325** °
